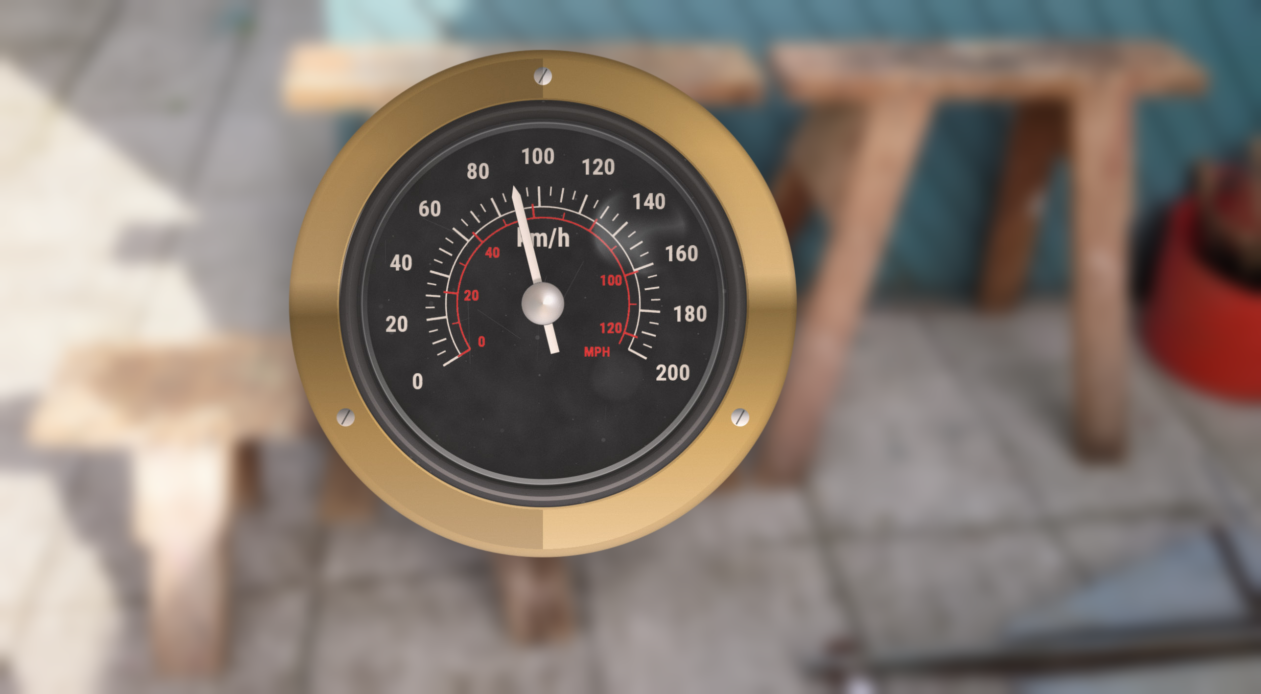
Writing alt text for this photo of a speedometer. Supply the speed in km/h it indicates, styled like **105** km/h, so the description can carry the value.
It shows **90** km/h
